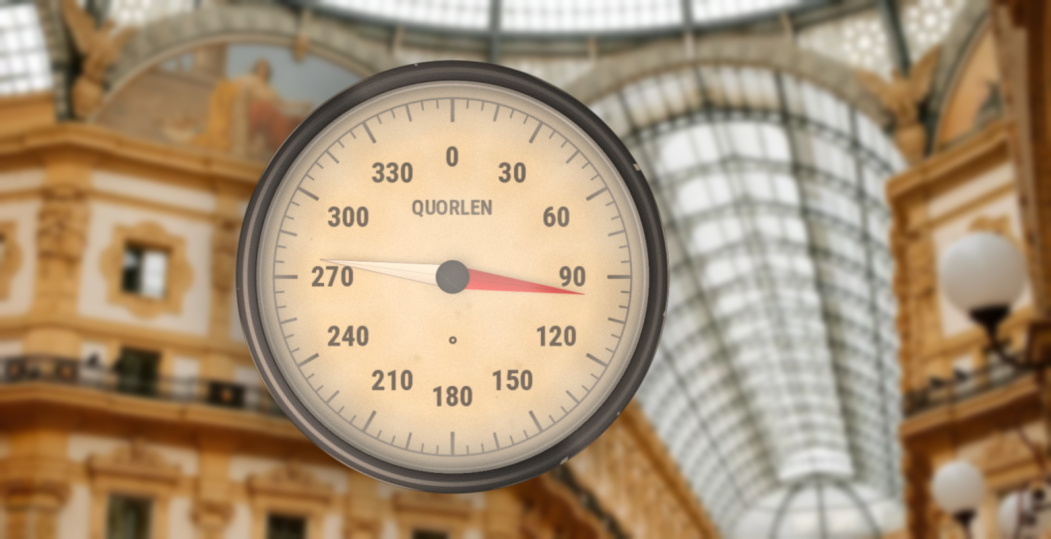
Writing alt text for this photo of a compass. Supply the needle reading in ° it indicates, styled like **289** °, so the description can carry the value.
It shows **97.5** °
